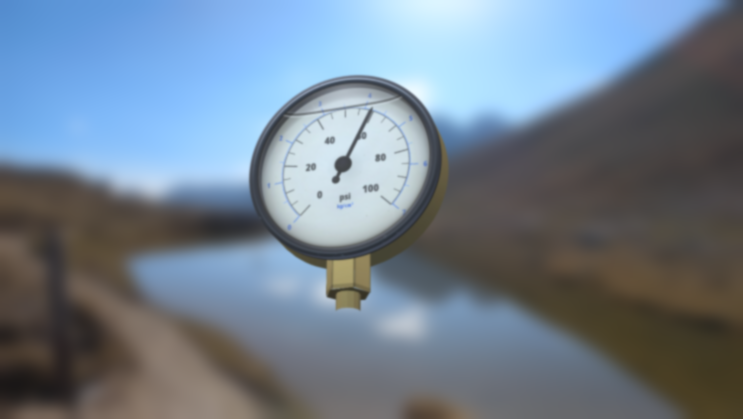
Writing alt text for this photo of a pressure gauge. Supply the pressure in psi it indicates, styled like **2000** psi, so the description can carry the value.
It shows **60** psi
